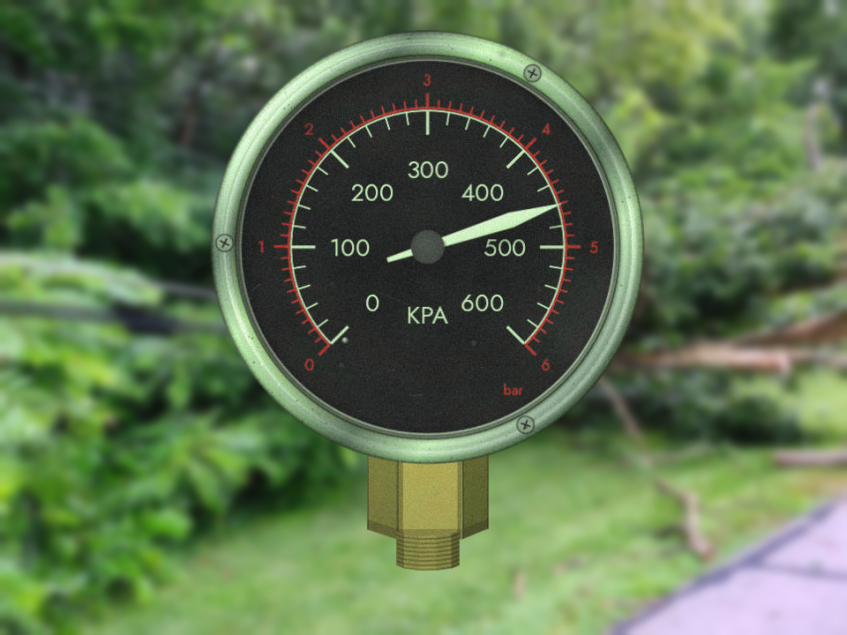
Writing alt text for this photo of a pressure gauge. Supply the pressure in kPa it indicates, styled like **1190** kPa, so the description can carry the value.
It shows **460** kPa
